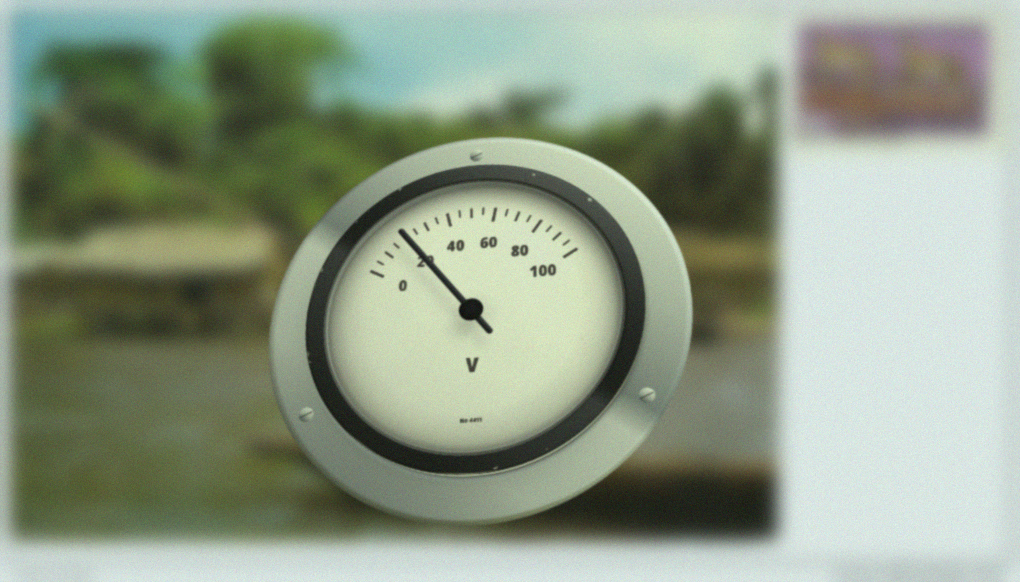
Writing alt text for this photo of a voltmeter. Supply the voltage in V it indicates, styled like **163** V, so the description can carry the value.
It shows **20** V
